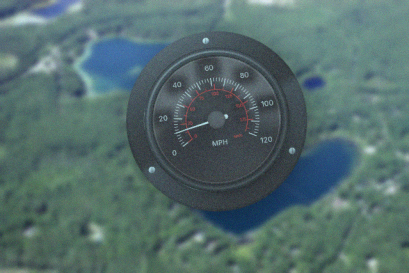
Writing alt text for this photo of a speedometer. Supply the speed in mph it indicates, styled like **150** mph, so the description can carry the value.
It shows **10** mph
